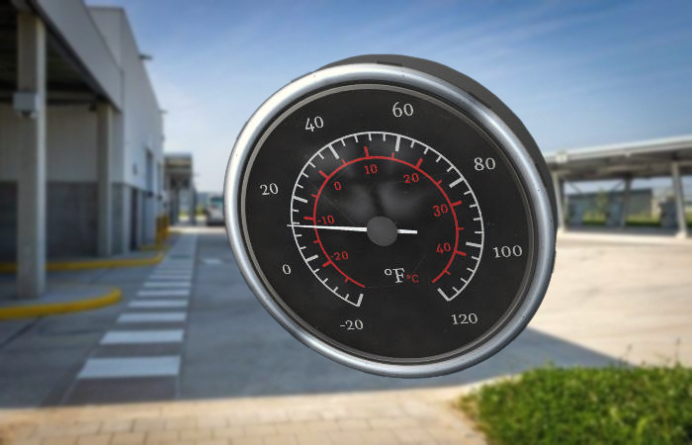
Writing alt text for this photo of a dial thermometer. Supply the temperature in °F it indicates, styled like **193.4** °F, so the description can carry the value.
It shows **12** °F
